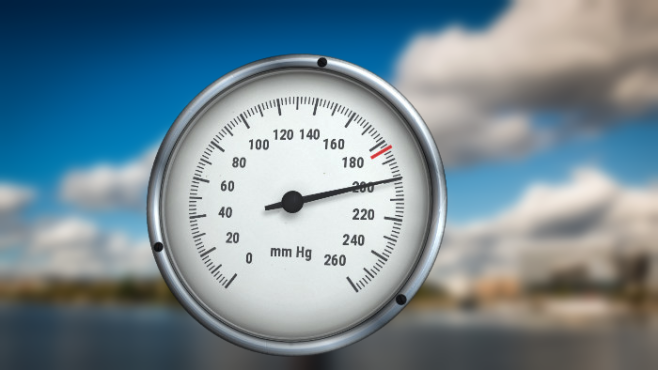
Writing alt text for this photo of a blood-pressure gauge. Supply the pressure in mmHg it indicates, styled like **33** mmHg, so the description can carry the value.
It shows **200** mmHg
